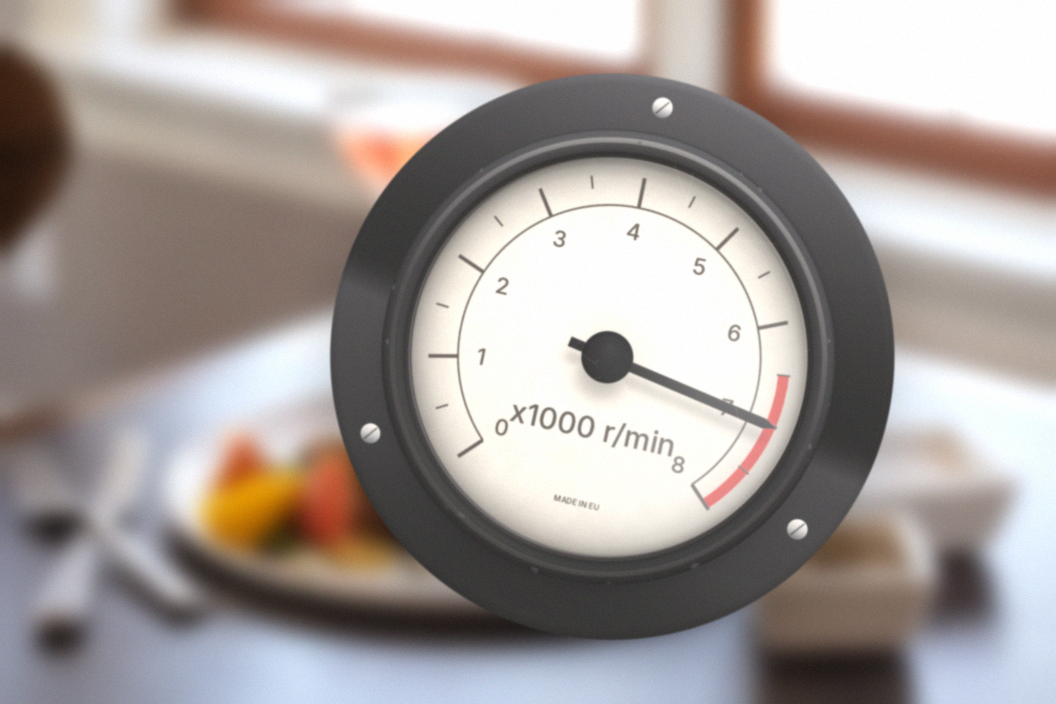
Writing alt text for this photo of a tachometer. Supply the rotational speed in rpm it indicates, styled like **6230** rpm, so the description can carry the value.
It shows **7000** rpm
